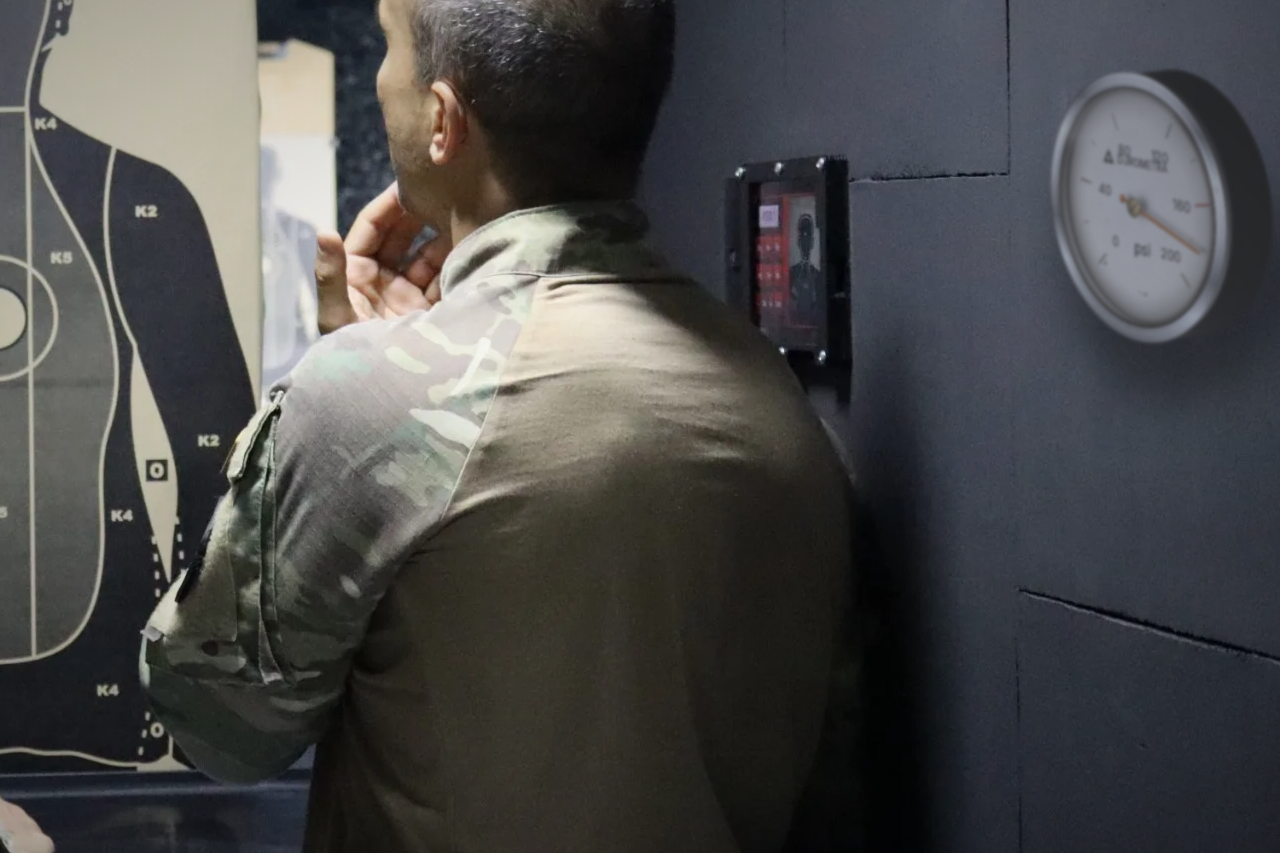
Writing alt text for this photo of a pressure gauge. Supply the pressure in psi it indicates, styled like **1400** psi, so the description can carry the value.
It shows **180** psi
